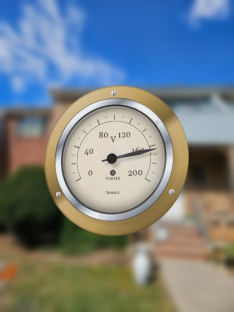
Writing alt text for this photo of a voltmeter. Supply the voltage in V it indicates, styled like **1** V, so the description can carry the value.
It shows **165** V
